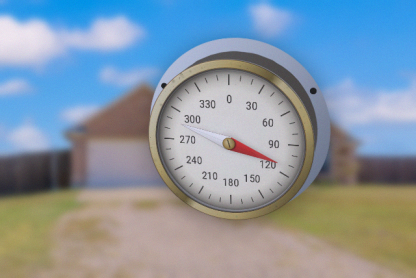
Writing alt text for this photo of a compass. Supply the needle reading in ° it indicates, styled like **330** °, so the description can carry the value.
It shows **110** °
